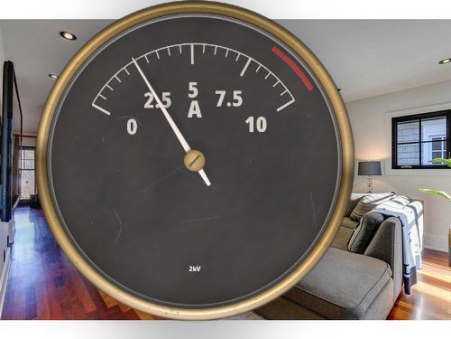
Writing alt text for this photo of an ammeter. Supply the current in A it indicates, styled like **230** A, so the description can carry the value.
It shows **2.5** A
